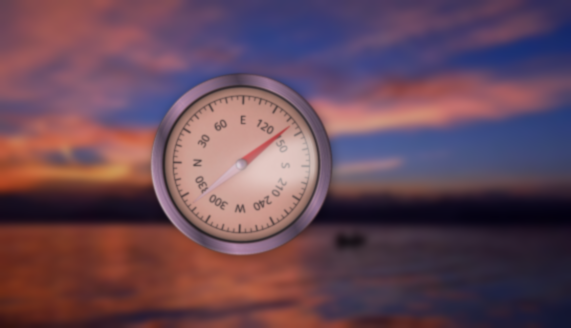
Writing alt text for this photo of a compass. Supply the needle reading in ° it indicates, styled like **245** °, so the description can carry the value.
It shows **140** °
